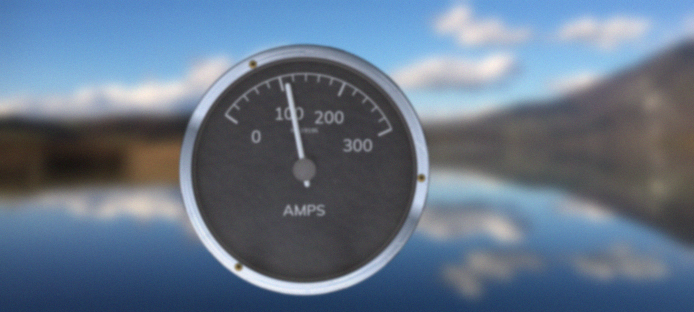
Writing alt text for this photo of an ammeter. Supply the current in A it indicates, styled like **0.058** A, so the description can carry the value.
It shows **110** A
